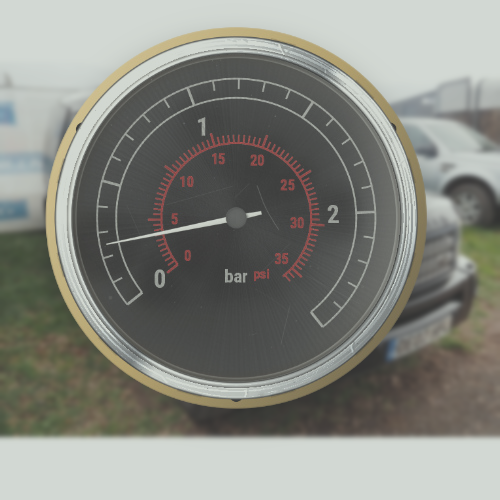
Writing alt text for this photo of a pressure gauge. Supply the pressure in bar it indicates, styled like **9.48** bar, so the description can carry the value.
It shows **0.25** bar
